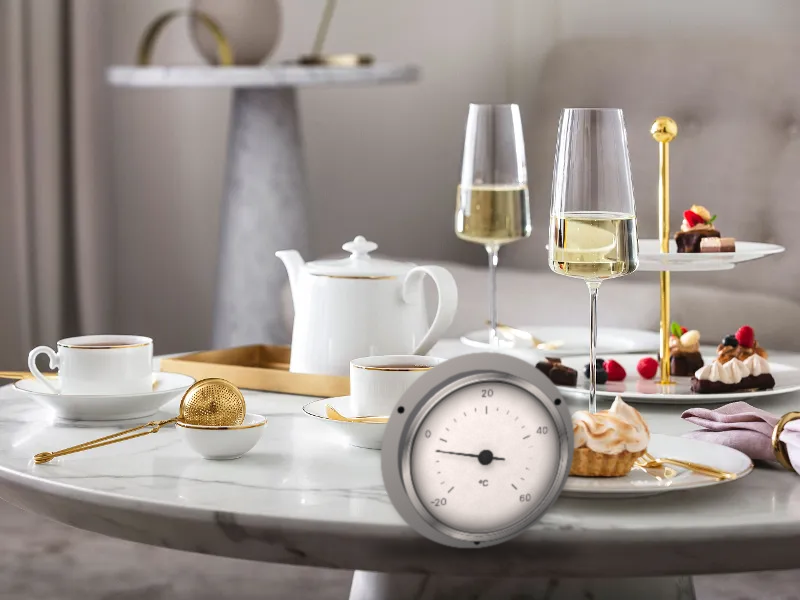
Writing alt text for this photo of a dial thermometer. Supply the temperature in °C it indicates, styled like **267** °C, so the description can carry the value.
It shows **-4** °C
